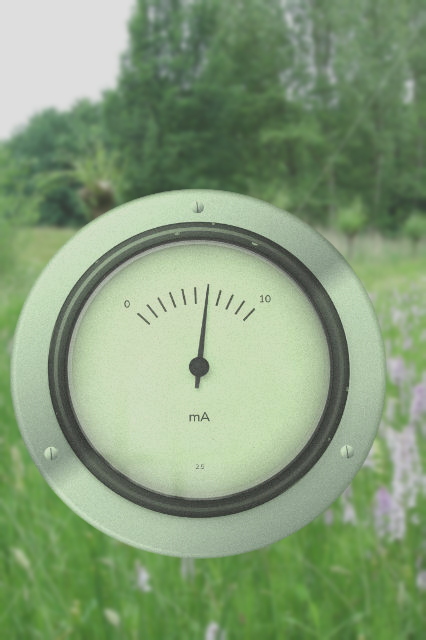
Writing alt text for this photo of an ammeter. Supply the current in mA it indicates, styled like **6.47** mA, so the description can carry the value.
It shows **6** mA
